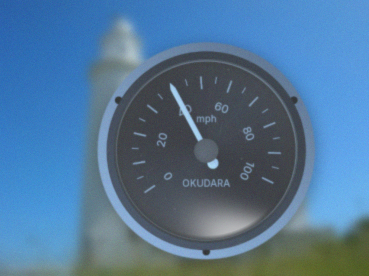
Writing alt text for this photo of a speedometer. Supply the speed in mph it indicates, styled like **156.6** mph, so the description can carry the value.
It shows **40** mph
